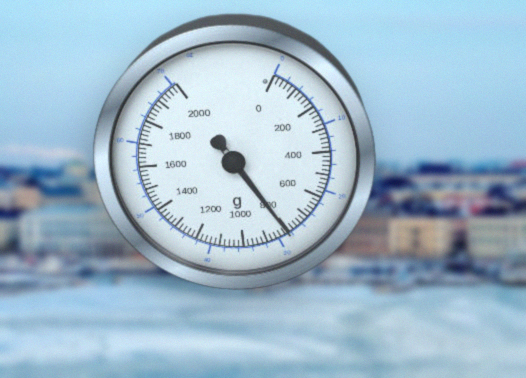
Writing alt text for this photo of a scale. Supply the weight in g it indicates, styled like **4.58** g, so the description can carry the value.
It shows **800** g
